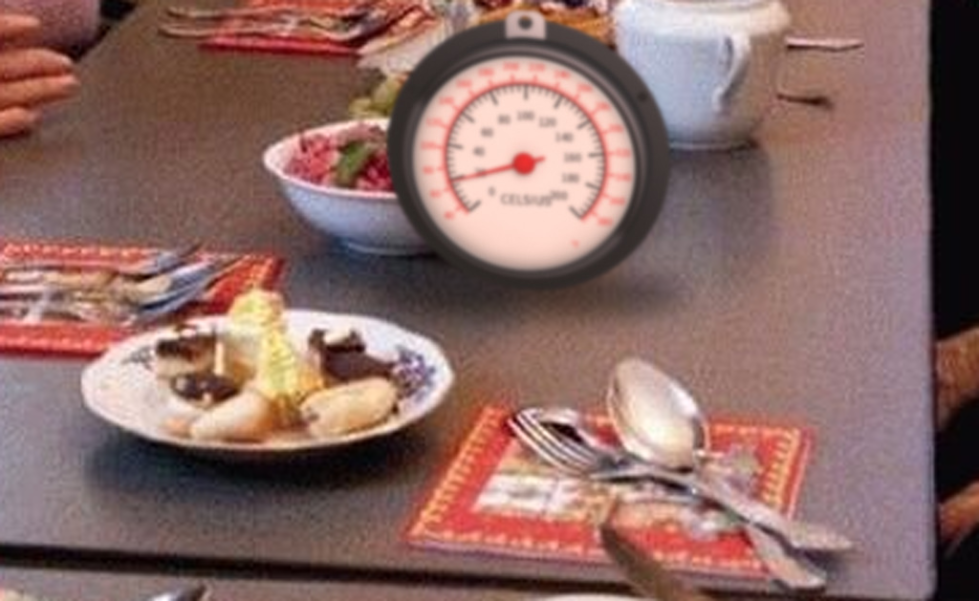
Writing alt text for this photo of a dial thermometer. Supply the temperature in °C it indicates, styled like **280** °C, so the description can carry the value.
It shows **20** °C
